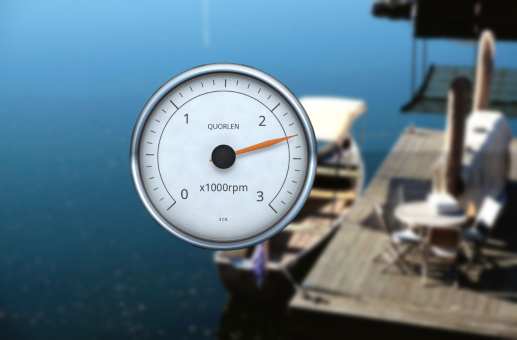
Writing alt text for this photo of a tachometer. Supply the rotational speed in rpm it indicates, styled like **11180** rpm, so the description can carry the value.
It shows **2300** rpm
